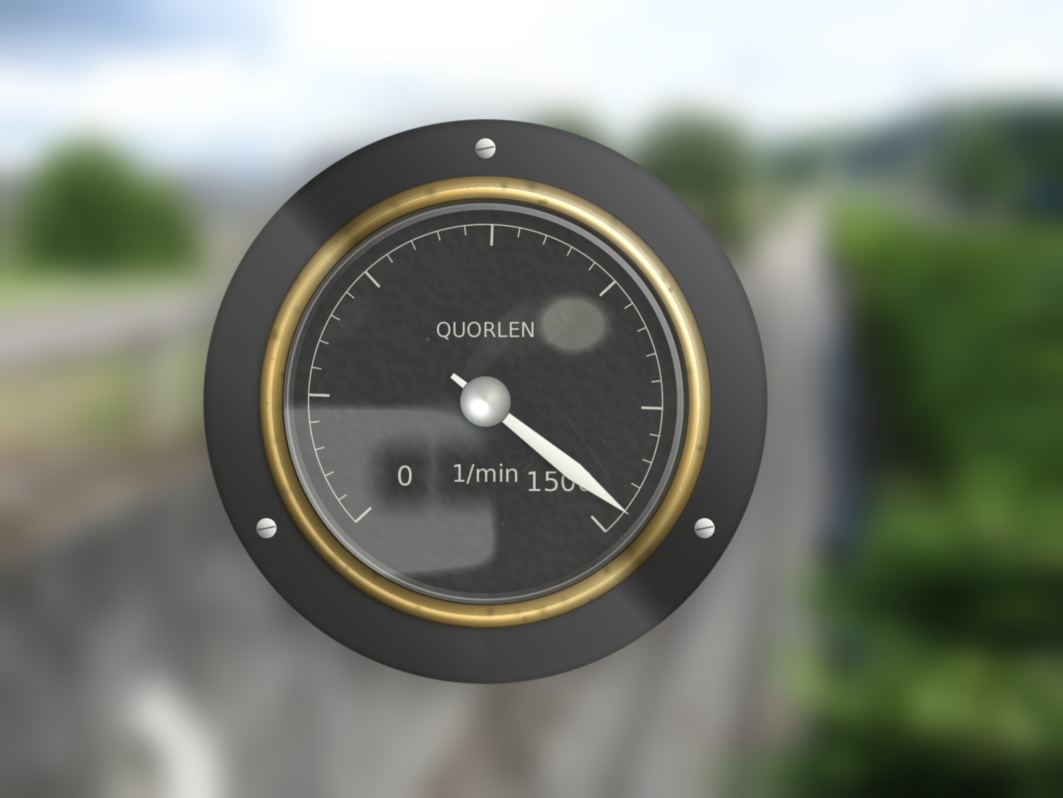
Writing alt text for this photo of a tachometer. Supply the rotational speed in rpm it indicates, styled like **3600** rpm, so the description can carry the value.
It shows **1450** rpm
